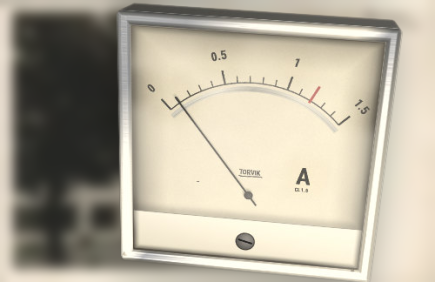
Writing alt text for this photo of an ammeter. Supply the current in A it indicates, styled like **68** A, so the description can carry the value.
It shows **0.1** A
